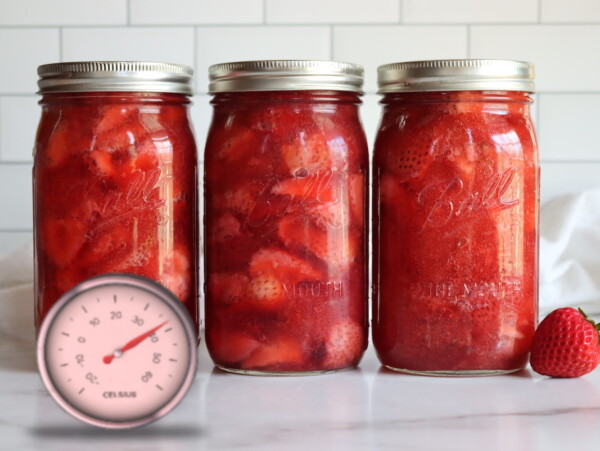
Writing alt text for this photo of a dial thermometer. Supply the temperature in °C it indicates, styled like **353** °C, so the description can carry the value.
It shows **37.5** °C
